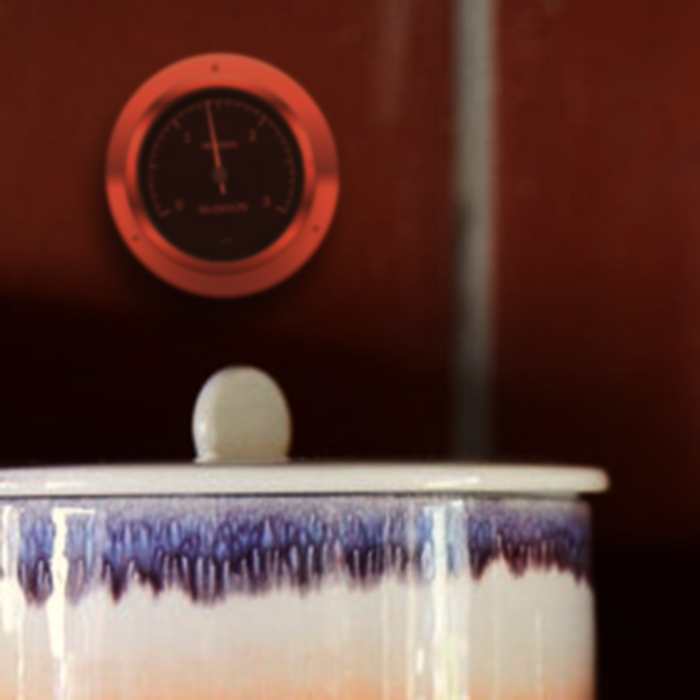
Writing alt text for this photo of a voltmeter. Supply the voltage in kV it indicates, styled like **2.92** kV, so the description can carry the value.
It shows **1.4** kV
